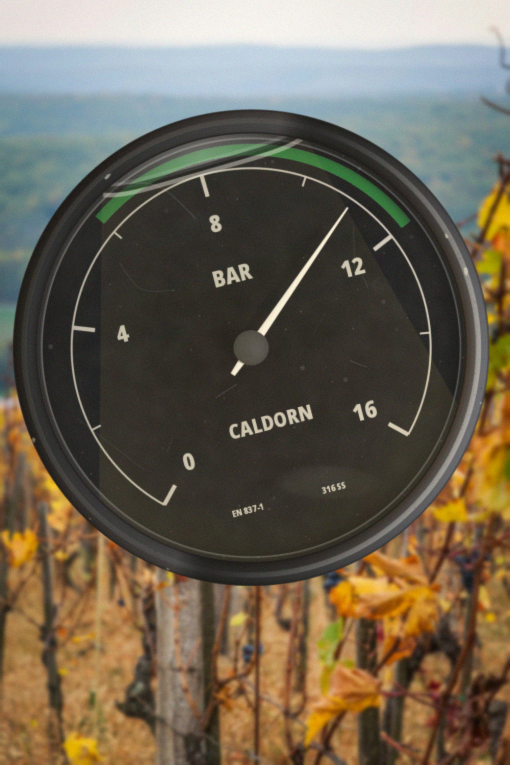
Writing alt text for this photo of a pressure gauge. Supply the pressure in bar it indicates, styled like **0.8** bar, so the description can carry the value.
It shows **11** bar
